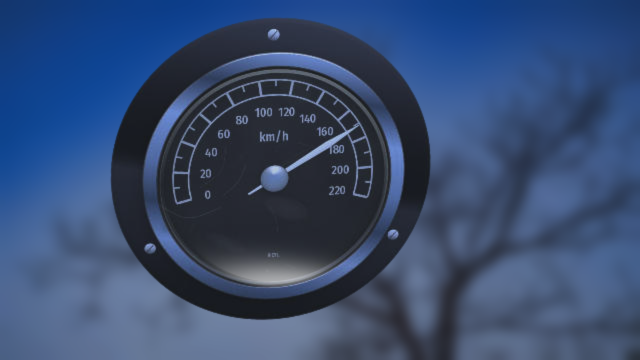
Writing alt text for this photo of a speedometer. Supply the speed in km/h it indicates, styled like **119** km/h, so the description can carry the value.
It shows **170** km/h
